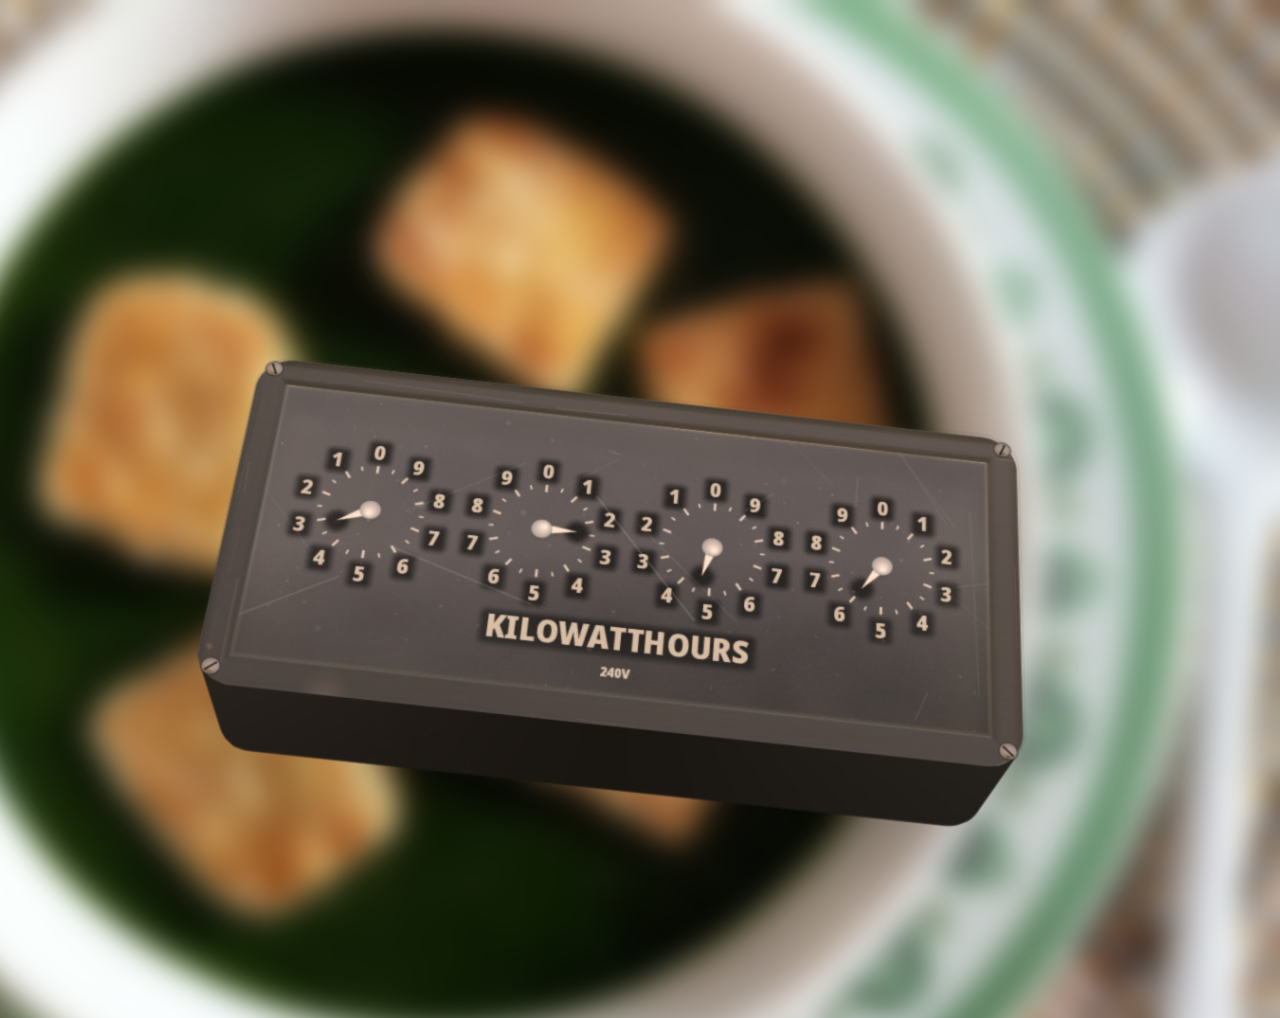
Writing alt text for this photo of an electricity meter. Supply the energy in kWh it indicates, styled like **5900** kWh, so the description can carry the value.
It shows **3246** kWh
